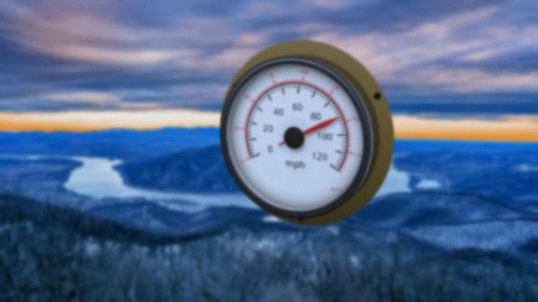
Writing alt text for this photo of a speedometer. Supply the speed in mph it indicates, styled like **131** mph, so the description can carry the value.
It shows **90** mph
